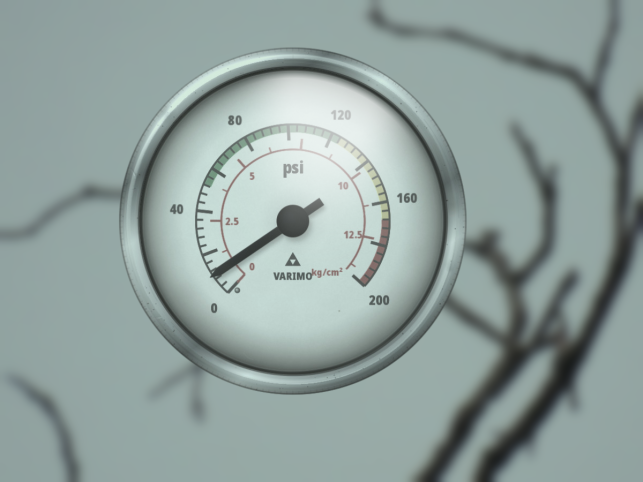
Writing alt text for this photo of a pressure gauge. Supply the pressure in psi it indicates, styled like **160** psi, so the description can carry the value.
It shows **10** psi
